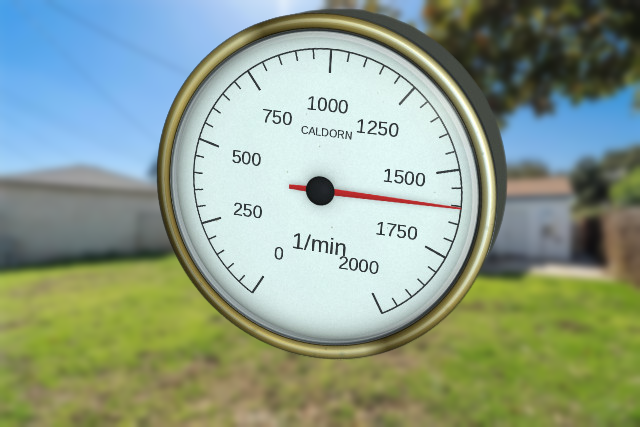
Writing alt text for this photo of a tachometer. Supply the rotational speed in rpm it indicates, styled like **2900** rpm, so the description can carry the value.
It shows **1600** rpm
